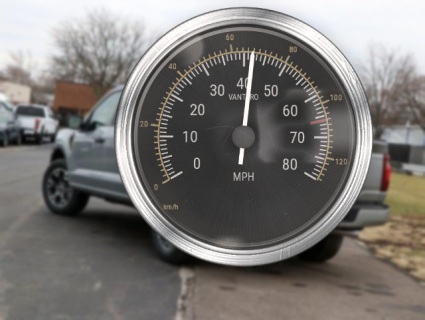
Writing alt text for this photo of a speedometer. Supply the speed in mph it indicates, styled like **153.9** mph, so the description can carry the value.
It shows **42** mph
